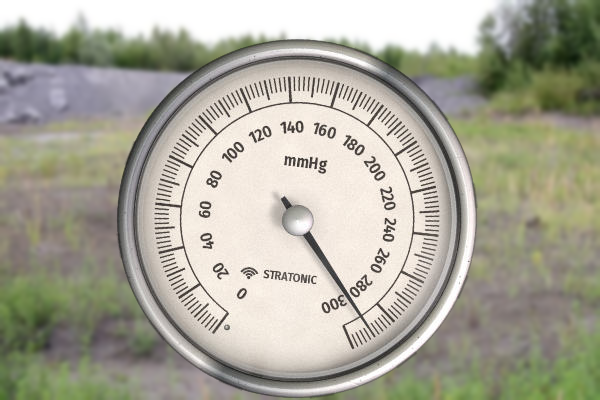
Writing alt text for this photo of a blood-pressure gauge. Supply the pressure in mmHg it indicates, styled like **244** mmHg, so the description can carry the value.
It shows **290** mmHg
